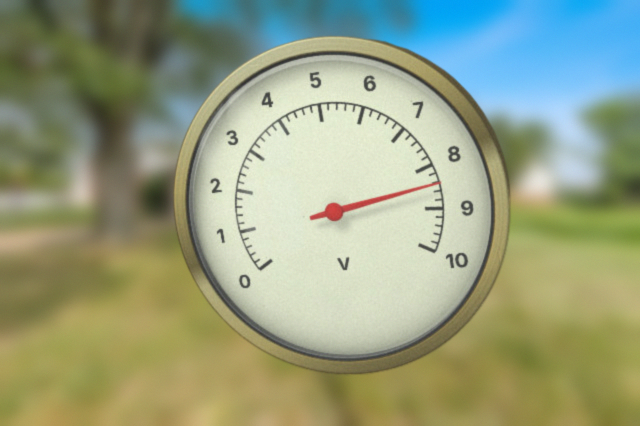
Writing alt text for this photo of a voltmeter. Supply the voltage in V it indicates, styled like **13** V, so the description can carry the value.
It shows **8.4** V
